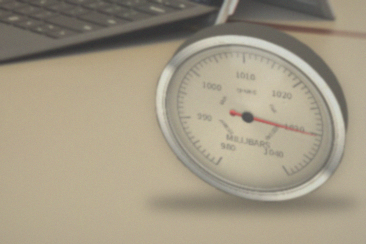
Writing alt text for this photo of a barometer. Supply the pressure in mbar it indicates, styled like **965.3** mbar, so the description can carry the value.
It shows **1030** mbar
